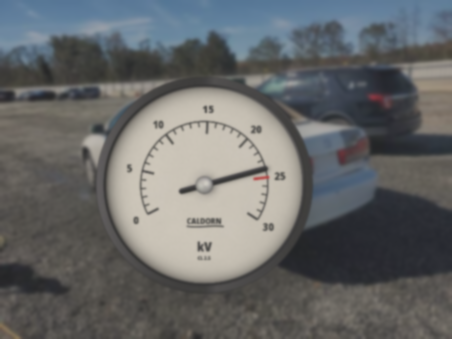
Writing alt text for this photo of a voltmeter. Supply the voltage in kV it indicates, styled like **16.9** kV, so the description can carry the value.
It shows **24** kV
